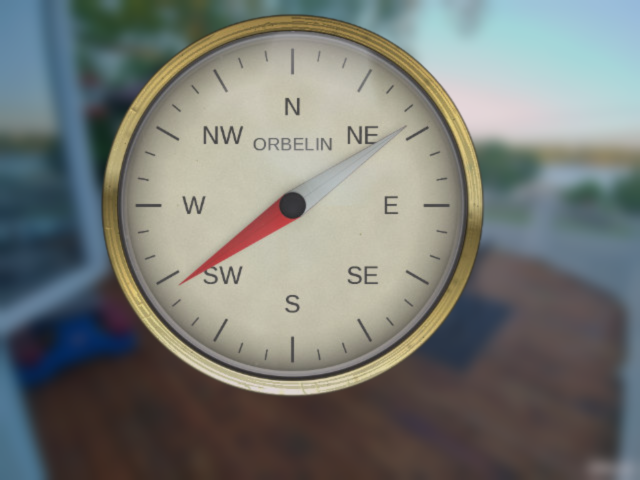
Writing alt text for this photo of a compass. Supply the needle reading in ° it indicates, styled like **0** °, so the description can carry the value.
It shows **235** °
